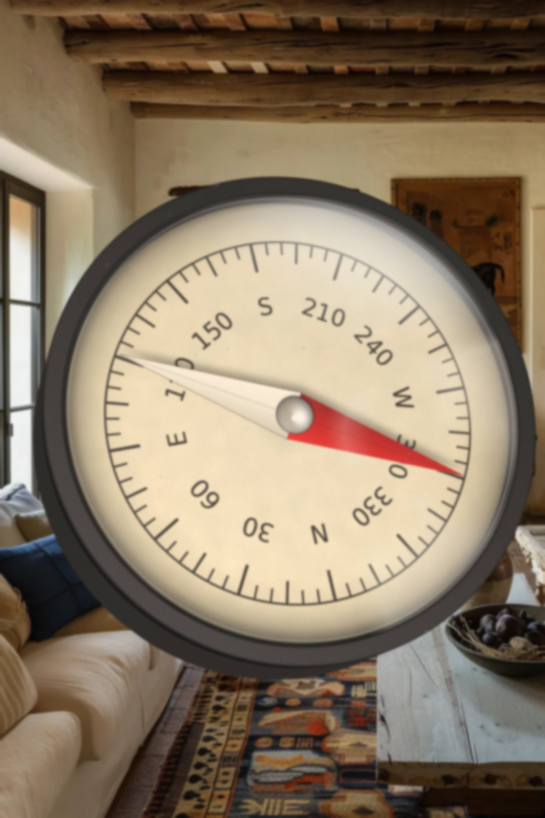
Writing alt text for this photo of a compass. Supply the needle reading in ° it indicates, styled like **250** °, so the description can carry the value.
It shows **300** °
